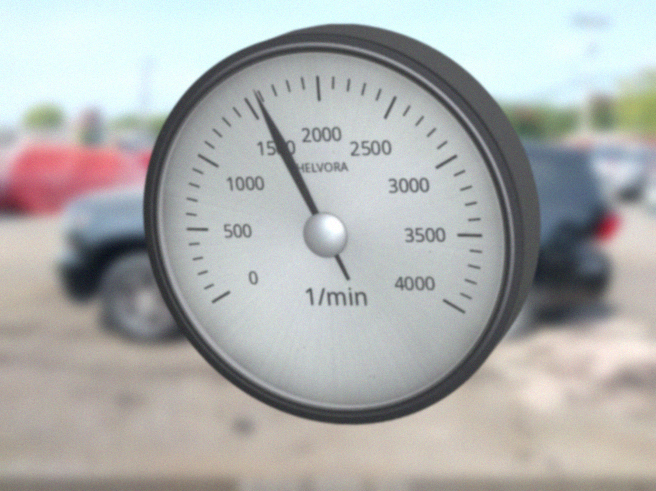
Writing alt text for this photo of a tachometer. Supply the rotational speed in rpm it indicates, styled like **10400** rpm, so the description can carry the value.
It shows **1600** rpm
